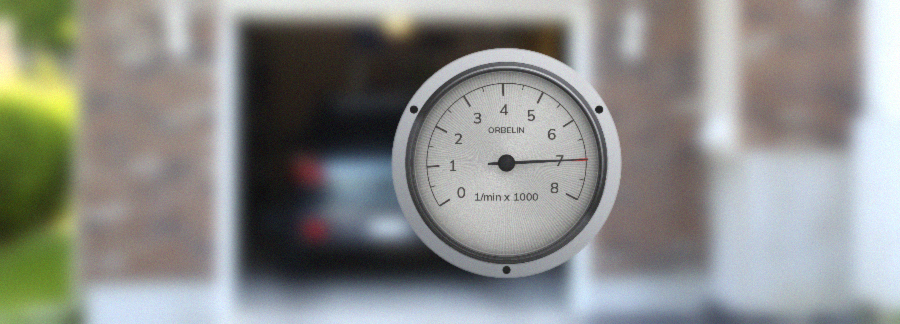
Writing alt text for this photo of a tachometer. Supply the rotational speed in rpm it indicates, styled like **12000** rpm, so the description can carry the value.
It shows **7000** rpm
